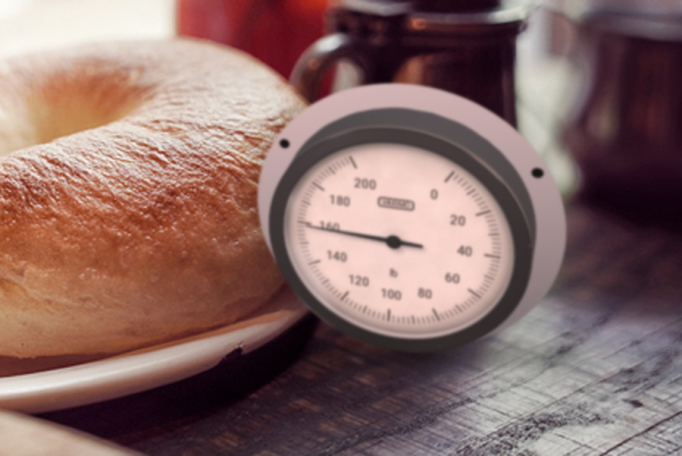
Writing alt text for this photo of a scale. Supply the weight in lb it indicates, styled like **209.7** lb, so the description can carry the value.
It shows **160** lb
